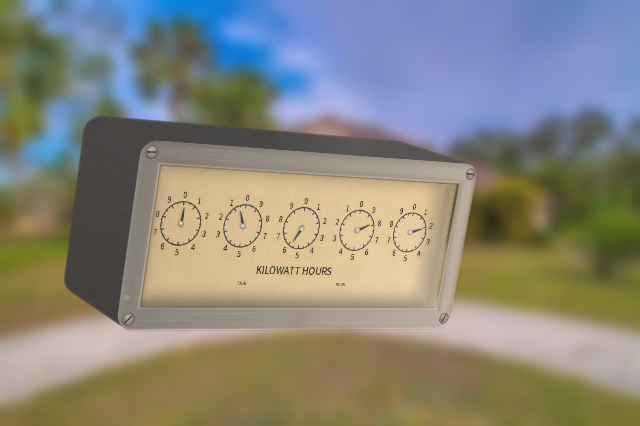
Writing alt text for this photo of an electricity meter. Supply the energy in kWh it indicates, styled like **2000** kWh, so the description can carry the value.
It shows **582** kWh
